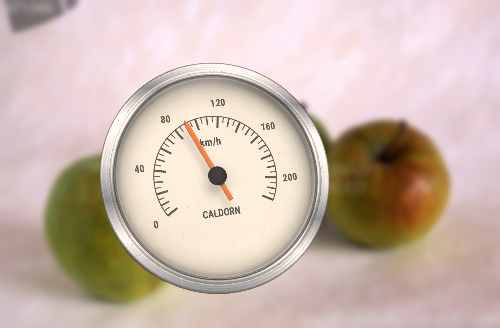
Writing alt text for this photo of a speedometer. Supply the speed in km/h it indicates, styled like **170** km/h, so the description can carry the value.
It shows **90** km/h
